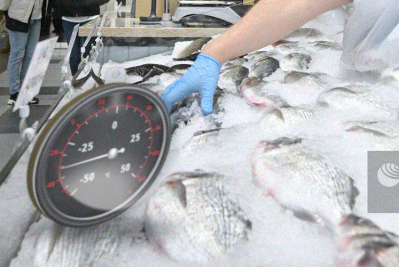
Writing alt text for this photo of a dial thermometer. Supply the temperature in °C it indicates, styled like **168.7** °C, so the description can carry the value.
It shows **-35** °C
